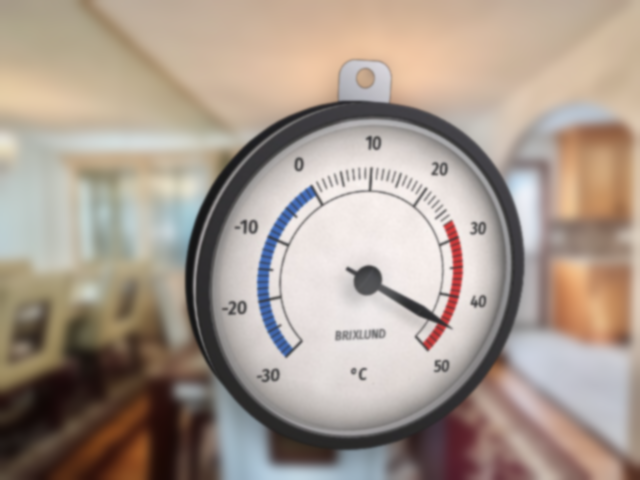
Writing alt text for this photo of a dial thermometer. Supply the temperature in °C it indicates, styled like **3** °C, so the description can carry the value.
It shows **45** °C
